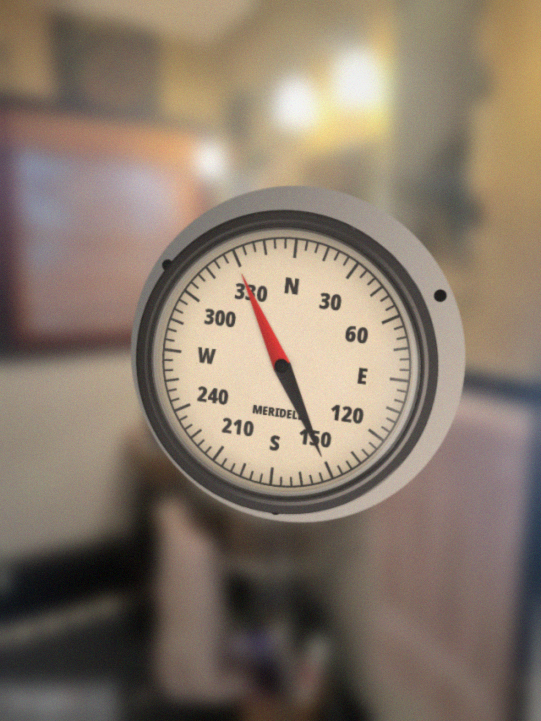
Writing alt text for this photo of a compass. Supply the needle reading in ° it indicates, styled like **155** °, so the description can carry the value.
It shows **330** °
